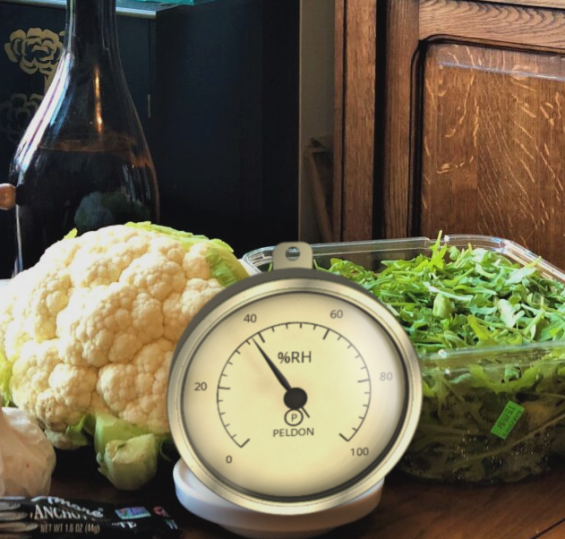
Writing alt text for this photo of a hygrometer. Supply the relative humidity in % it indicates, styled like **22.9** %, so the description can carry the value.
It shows **38** %
